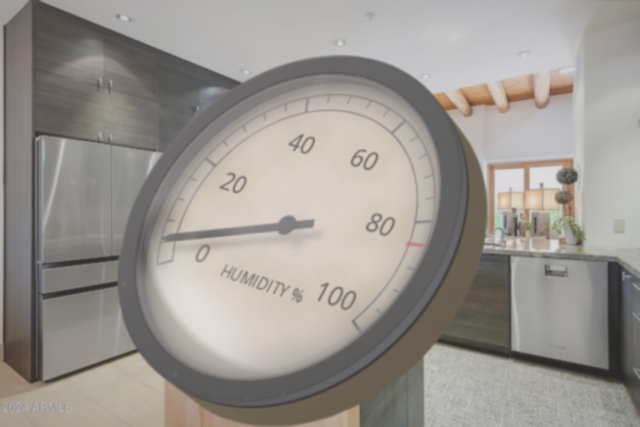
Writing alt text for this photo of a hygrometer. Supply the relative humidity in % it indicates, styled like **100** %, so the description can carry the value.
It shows **4** %
